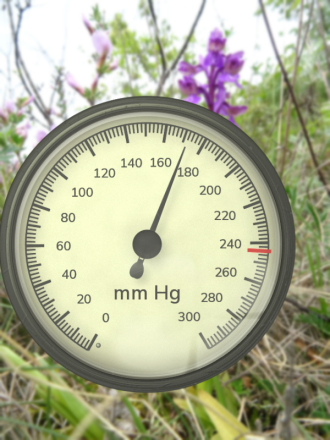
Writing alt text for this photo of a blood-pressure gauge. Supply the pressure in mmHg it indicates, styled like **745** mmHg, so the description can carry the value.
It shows **172** mmHg
